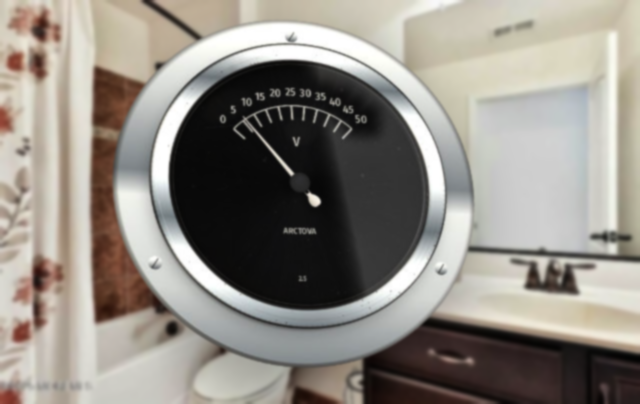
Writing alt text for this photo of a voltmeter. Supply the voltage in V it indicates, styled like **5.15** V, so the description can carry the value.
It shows **5** V
